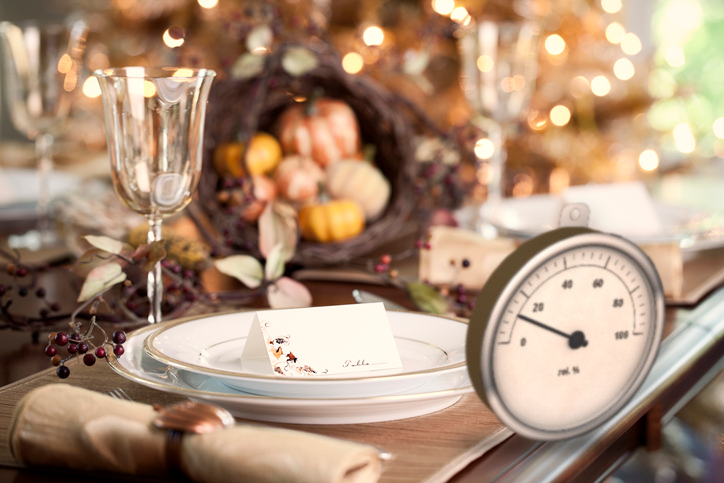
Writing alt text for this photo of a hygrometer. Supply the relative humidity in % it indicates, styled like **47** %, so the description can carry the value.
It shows **12** %
